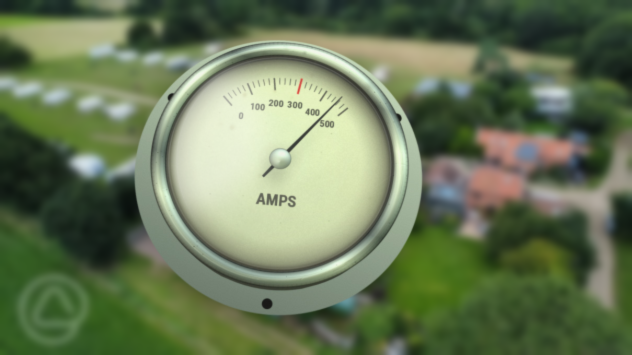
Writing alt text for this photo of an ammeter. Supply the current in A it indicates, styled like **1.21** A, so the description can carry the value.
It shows **460** A
